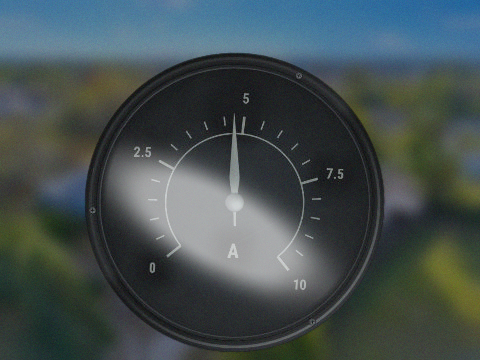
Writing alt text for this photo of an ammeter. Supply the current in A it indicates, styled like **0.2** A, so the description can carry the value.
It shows **4.75** A
